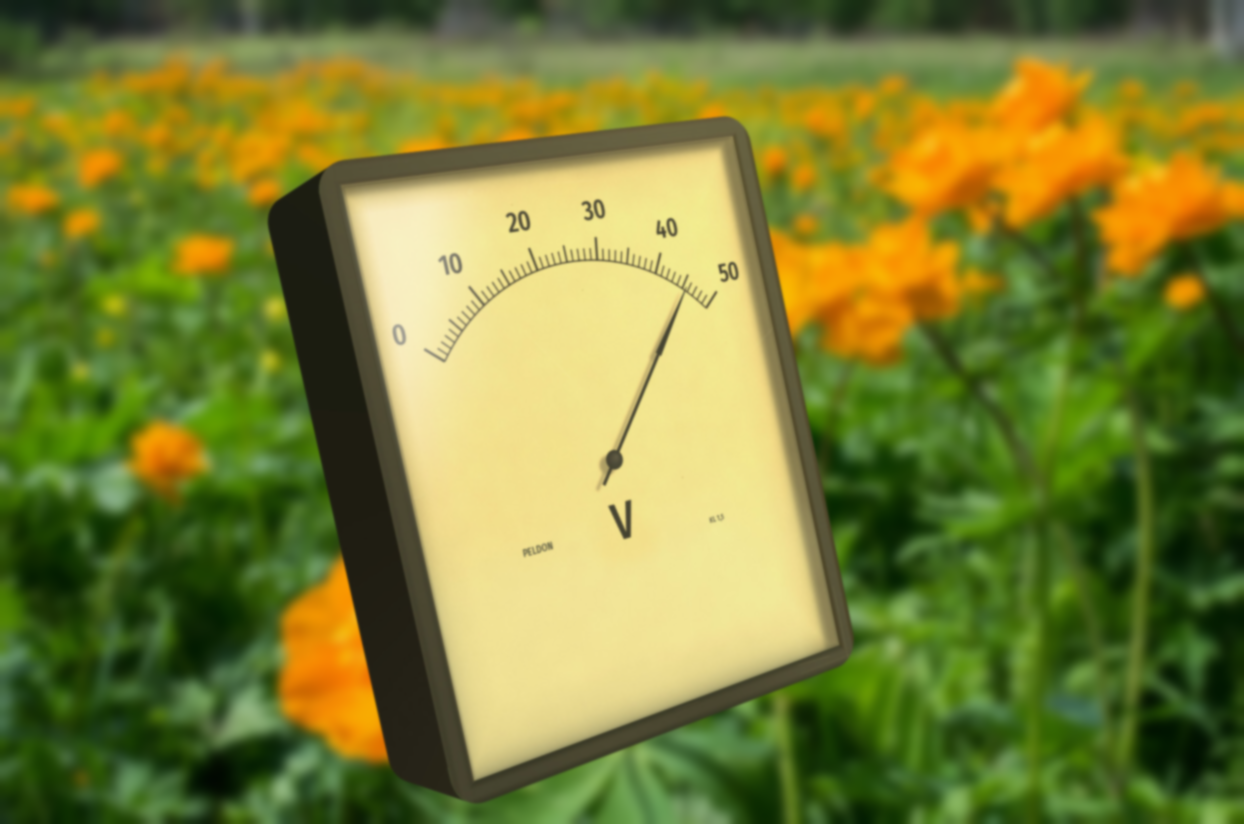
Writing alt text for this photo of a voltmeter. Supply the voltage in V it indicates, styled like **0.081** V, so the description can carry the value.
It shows **45** V
